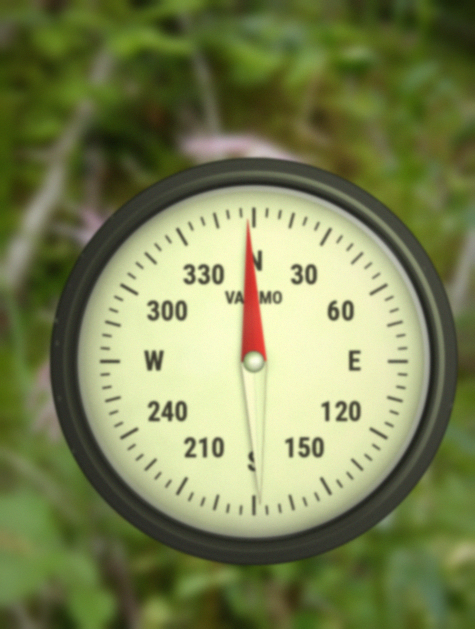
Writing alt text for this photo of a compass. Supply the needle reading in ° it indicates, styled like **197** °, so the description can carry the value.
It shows **357.5** °
